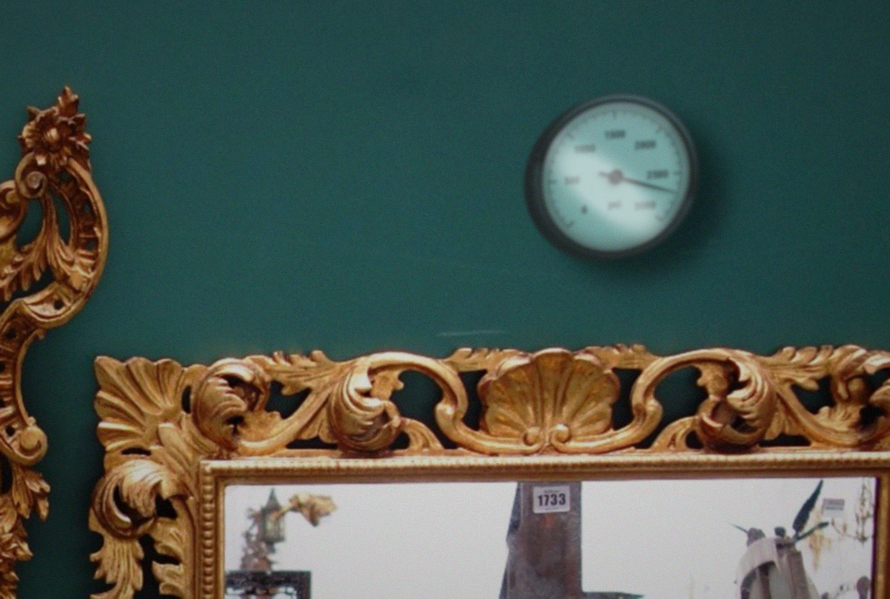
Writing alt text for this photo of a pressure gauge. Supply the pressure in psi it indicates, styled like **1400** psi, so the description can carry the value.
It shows **2700** psi
